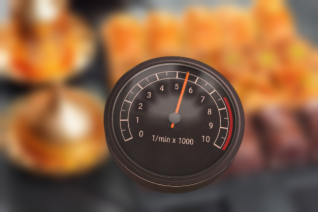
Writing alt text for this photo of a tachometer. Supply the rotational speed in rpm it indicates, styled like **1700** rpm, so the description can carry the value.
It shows **5500** rpm
